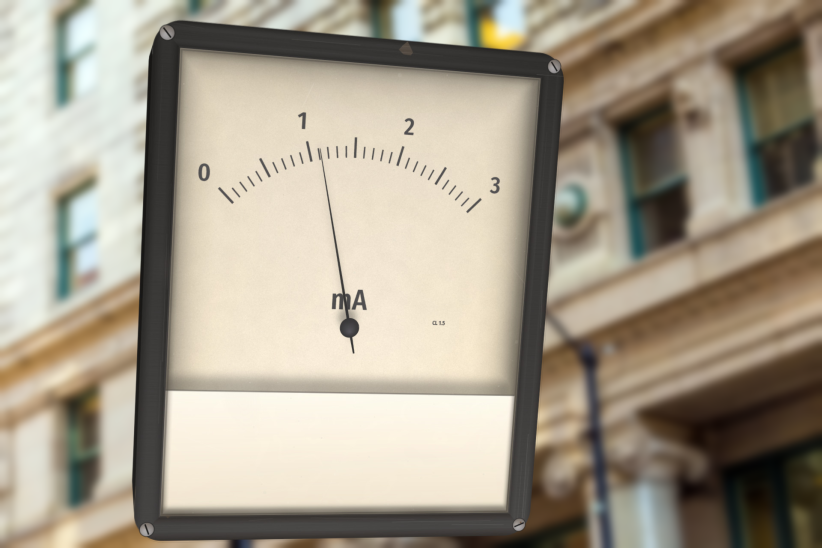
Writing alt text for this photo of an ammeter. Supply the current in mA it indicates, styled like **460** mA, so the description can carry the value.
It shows **1.1** mA
